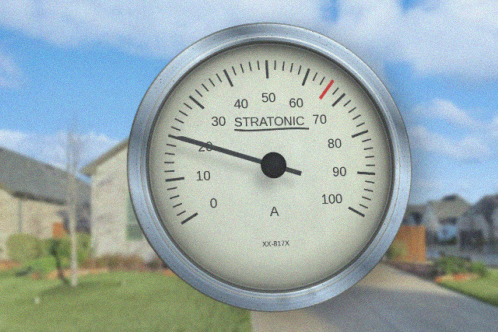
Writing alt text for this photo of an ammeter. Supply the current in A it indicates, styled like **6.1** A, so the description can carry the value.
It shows **20** A
